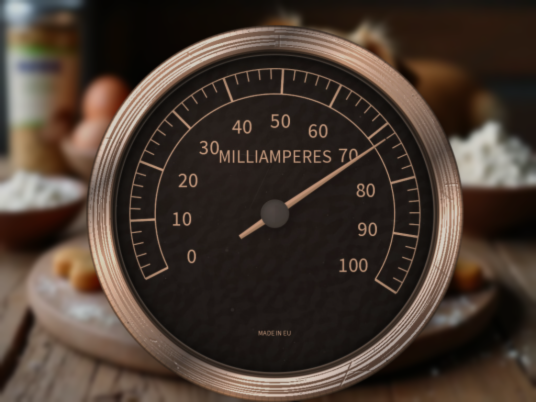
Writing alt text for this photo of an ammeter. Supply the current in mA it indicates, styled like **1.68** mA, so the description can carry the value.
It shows **72** mA
